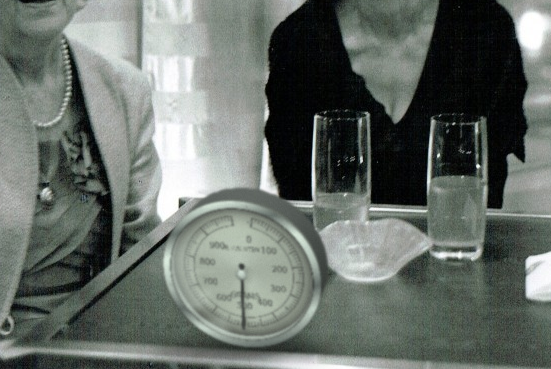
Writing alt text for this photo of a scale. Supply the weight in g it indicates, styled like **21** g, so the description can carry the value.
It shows **500** g
